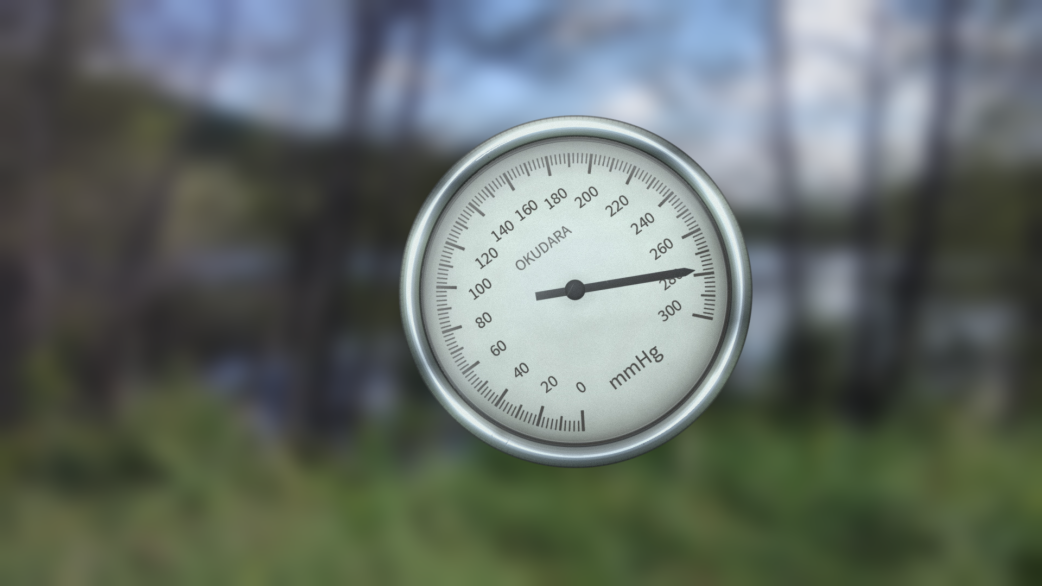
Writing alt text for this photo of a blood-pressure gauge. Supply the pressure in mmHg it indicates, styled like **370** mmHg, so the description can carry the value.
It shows **278** mmHg
